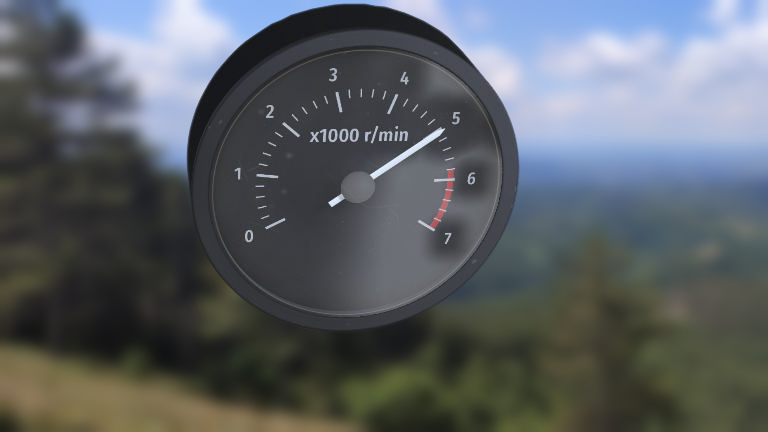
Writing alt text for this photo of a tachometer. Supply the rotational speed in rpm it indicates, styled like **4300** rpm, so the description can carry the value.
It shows **5000** rpm
